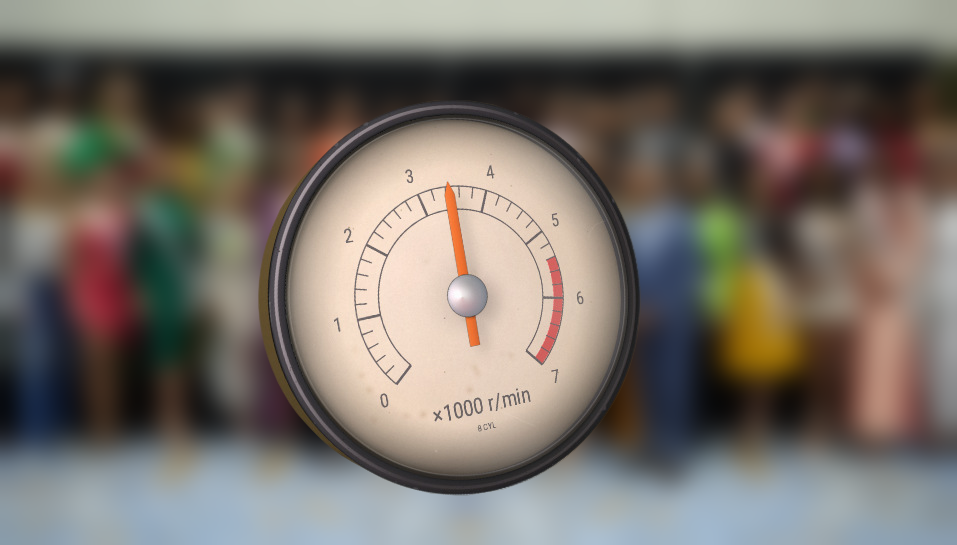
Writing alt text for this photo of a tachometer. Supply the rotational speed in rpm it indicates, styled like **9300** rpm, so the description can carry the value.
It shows **3400** rpm
